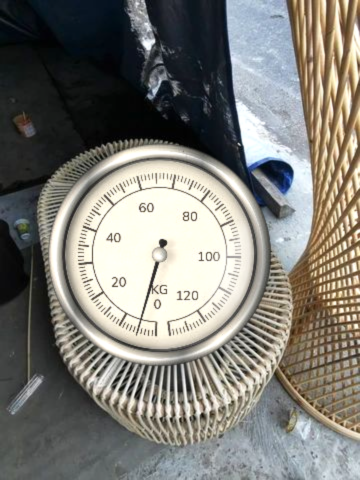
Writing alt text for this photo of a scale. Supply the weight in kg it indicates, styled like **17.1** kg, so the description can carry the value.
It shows **5** kg
